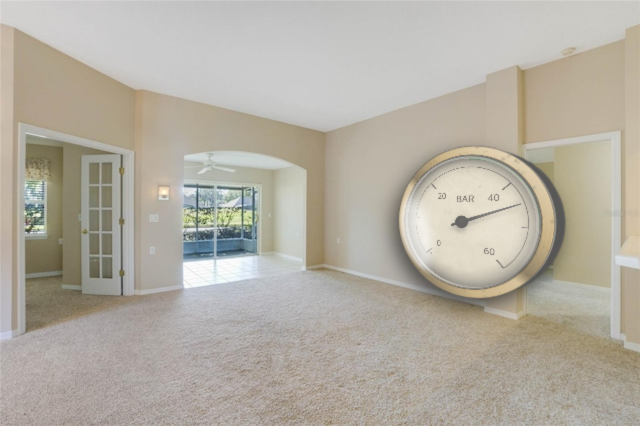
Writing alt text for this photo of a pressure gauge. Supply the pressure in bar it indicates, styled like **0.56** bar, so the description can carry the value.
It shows **45** bar
